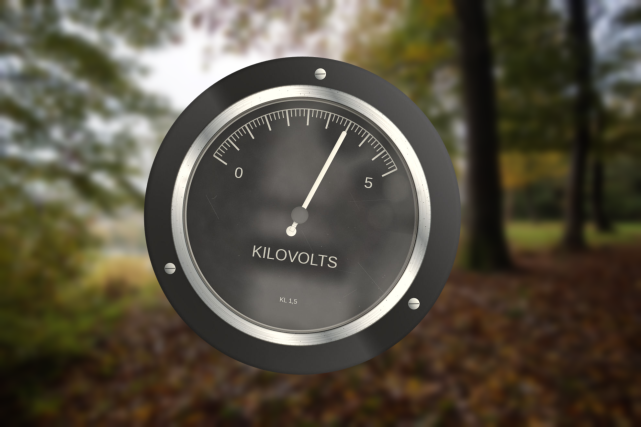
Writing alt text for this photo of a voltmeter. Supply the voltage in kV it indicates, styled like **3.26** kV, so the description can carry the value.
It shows **3.5** kV
